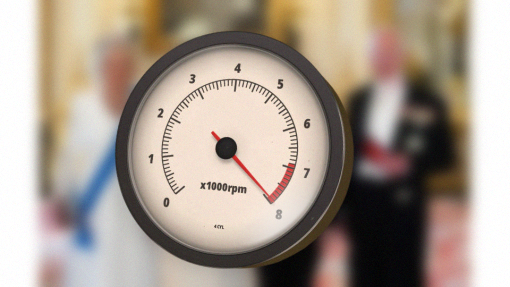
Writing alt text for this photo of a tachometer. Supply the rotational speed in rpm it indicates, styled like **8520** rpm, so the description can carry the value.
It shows **7900** rpm
